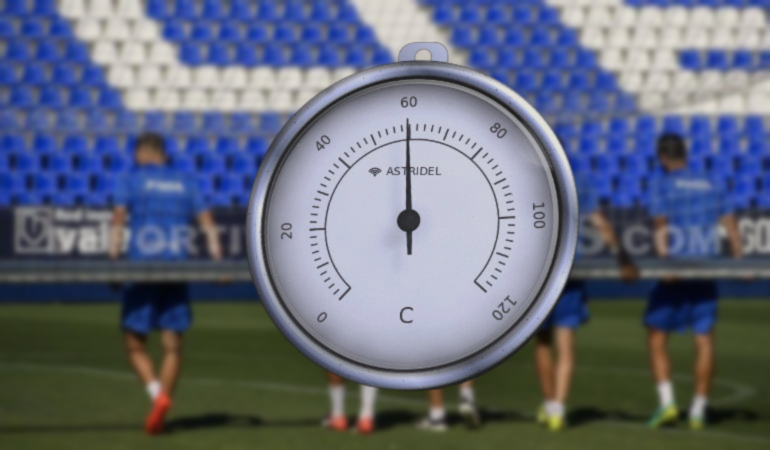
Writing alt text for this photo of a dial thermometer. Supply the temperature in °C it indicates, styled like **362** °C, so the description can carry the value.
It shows **60** °C
